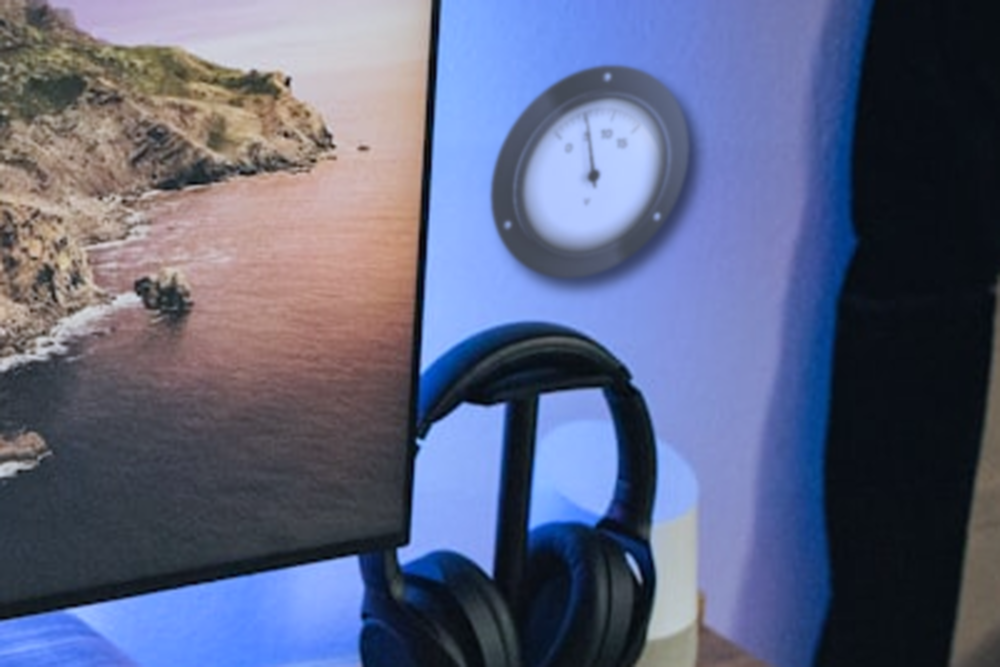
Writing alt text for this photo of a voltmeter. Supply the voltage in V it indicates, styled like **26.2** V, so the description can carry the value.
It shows **5** V
